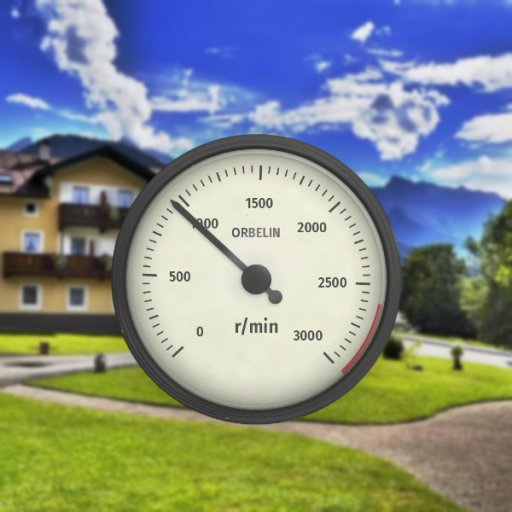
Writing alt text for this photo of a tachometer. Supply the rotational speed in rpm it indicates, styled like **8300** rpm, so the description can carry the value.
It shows **950** rpm
